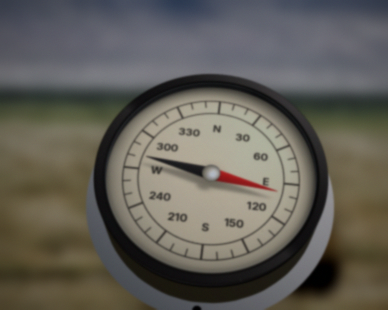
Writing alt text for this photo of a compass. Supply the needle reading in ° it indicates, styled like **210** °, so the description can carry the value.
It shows **100** °
